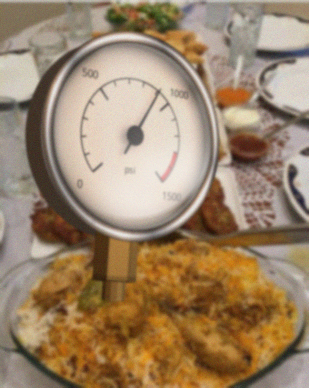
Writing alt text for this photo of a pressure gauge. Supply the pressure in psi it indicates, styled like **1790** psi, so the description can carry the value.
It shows **900** psi
